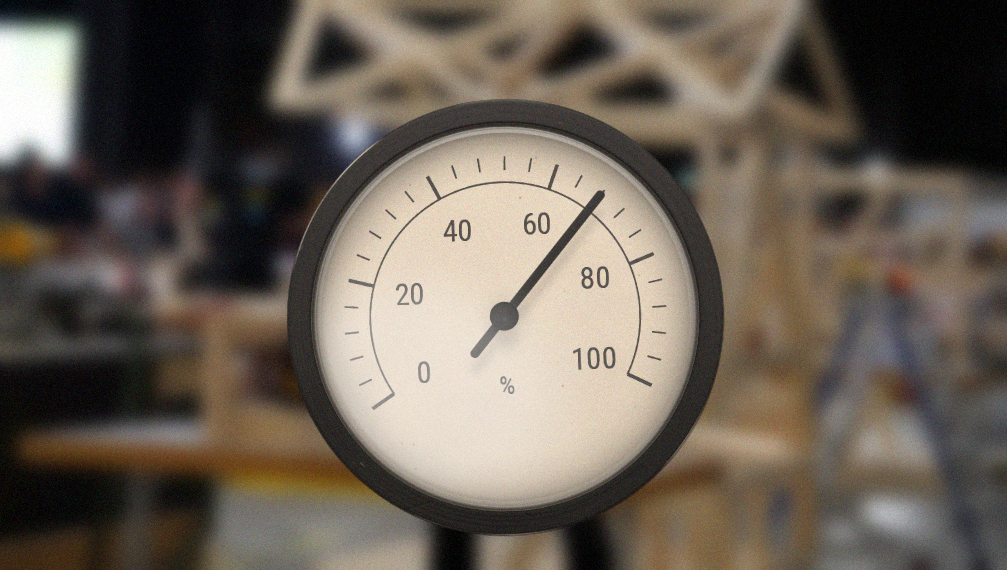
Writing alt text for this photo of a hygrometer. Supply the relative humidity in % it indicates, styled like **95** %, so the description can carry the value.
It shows **68** %
